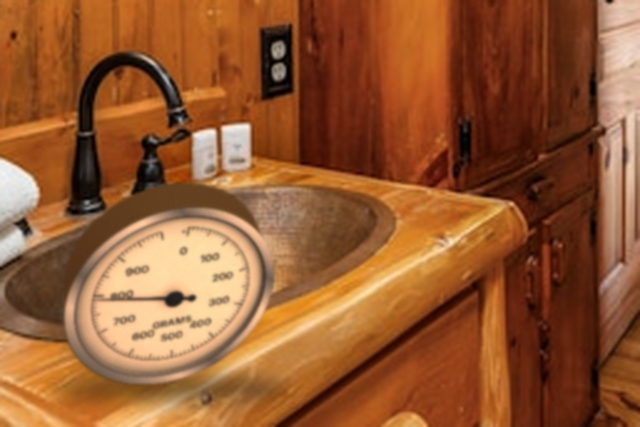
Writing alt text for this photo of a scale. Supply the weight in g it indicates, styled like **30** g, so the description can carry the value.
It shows **800** g
